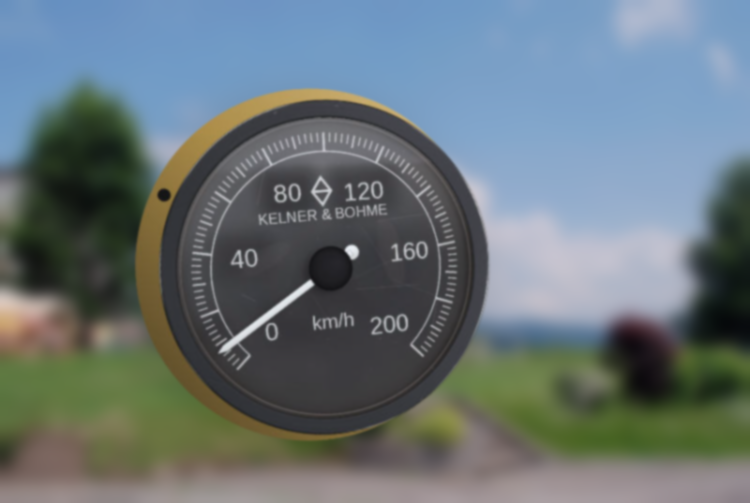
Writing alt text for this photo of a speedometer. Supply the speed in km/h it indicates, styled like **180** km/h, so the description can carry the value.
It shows **8** km/h
